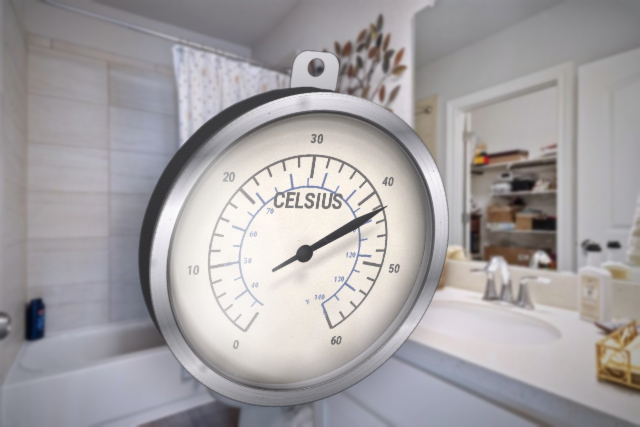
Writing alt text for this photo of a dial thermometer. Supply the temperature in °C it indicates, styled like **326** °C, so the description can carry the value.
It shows **42** °C
